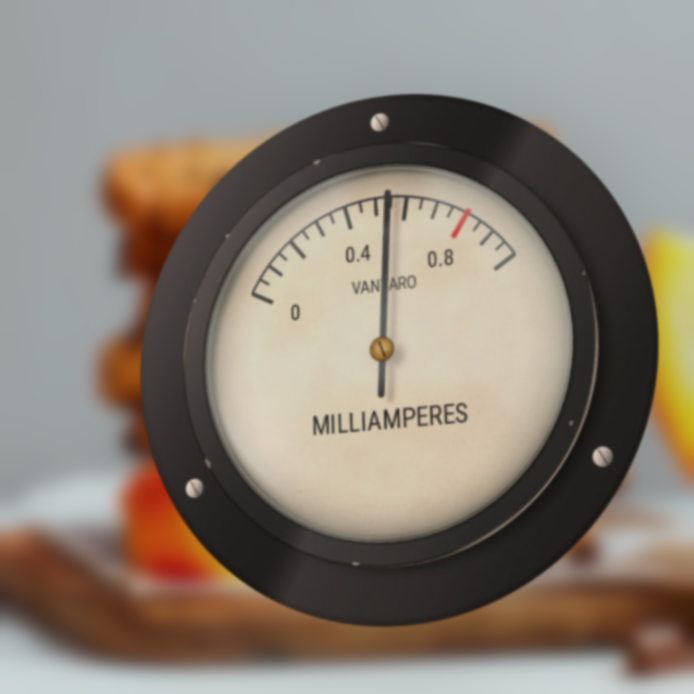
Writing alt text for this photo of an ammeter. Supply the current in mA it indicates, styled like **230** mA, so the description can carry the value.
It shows **0.55** mA
